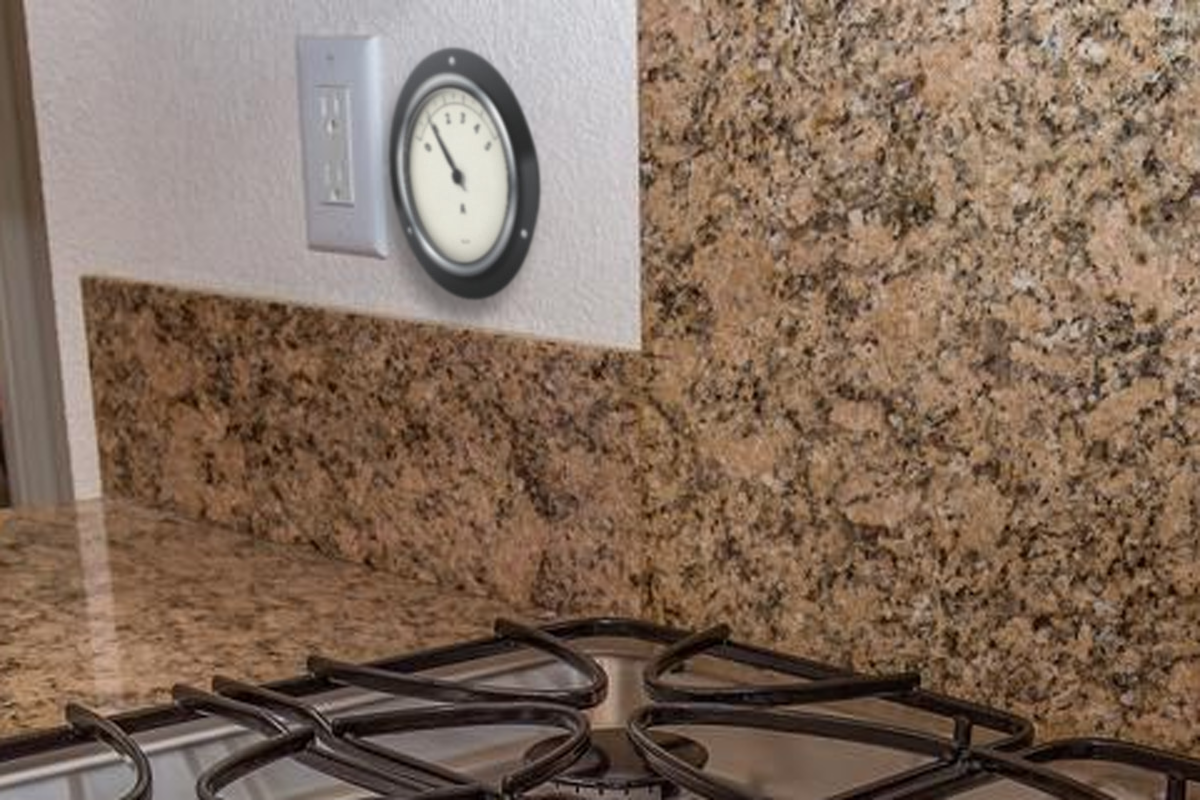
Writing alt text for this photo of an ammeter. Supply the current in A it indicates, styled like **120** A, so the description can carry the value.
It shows **1** A
